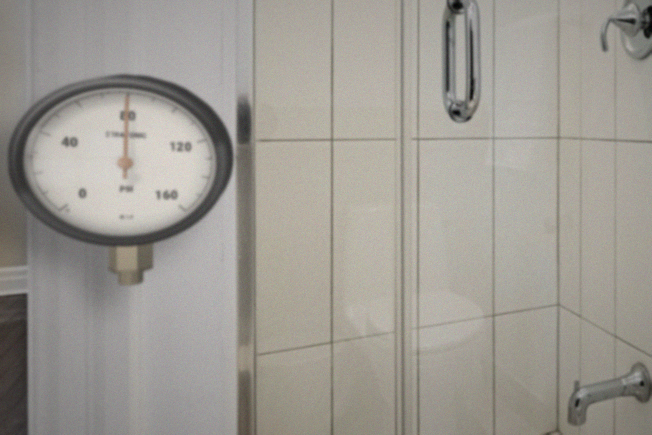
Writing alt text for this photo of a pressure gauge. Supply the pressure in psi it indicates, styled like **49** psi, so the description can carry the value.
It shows **80** psi
